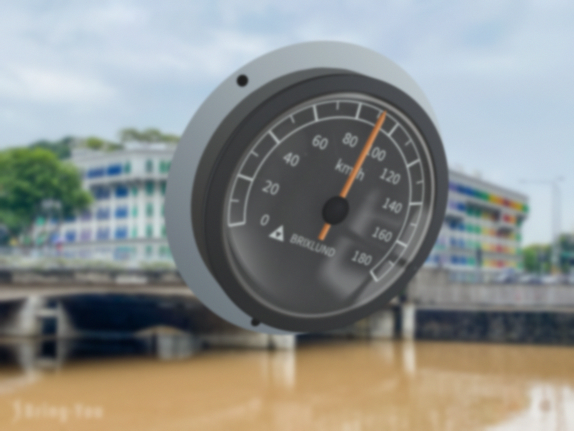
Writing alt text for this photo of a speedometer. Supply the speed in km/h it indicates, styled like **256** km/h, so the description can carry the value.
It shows **90** km/h
